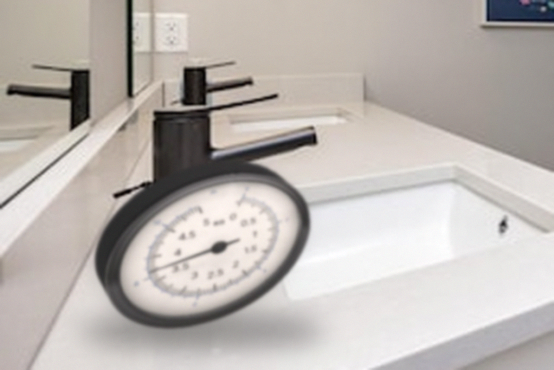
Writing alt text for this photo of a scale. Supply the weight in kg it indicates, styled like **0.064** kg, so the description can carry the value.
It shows **3.75** kg
